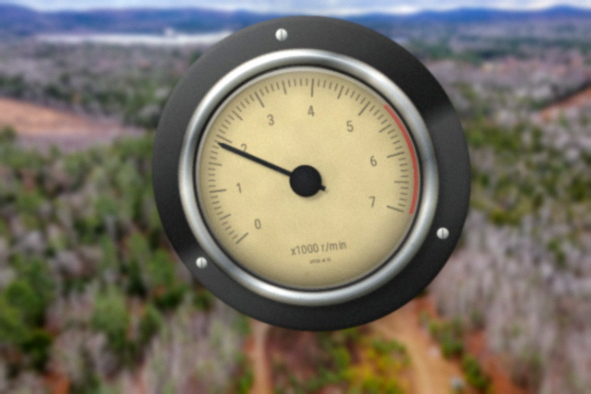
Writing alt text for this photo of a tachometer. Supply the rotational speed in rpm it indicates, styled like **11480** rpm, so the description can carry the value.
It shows **1900** rpm
